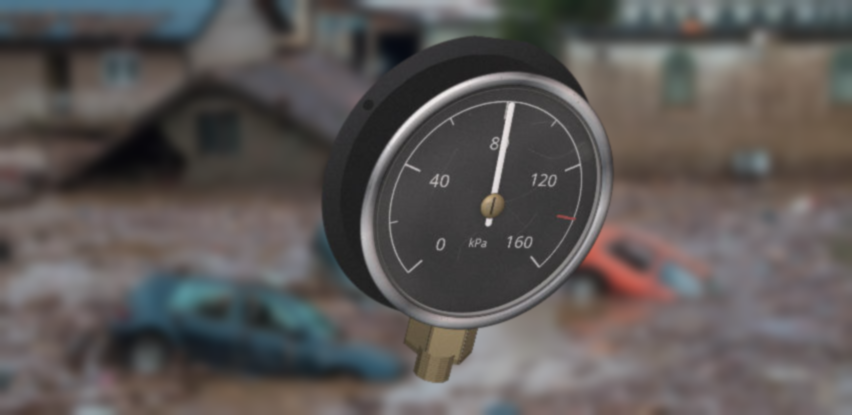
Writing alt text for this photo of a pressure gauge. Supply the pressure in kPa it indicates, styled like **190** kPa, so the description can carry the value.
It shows **80** kPa
